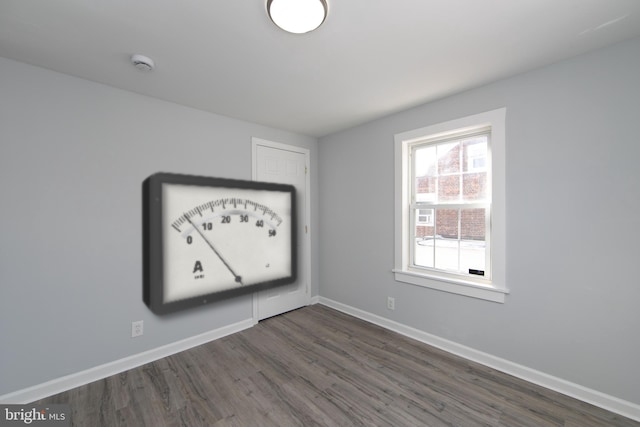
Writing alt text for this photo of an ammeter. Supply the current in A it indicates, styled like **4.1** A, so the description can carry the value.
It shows **5** A
